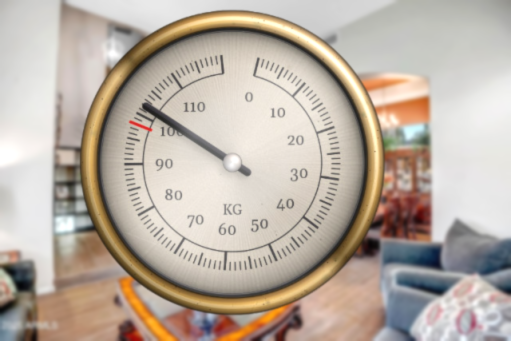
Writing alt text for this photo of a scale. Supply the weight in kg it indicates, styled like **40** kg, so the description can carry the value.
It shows **102** kg
